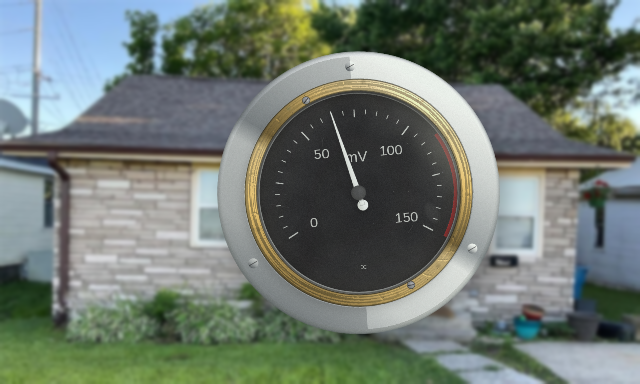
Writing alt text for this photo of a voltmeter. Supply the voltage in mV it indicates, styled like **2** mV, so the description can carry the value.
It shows **65** mV
